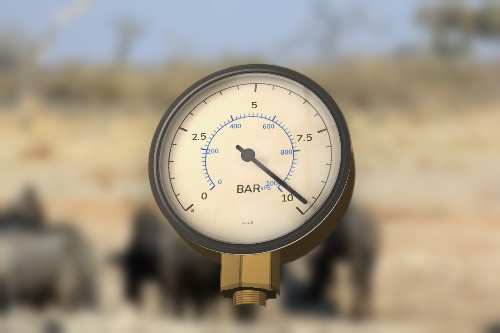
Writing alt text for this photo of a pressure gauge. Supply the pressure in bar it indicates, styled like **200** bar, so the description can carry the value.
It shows **9.75** bar
